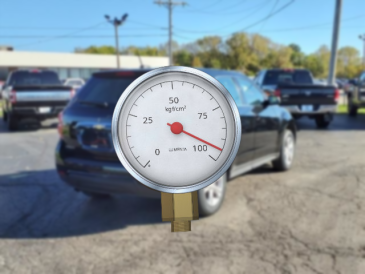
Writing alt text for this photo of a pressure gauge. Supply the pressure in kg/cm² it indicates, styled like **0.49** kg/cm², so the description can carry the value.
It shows **95** kg/cm²
